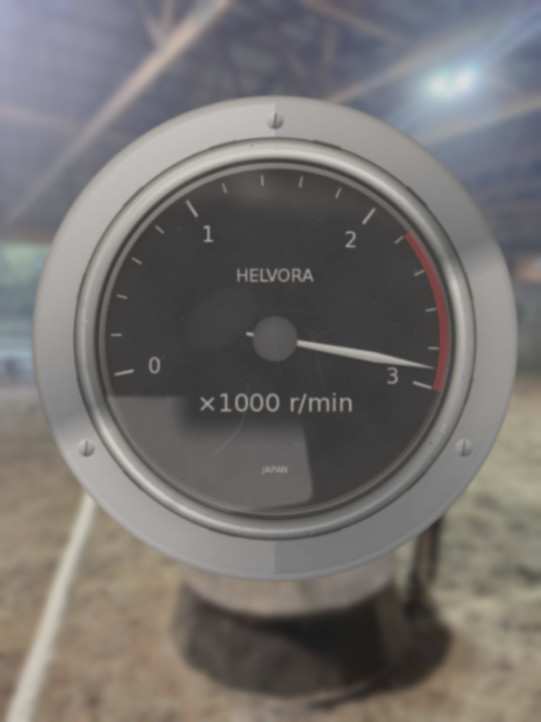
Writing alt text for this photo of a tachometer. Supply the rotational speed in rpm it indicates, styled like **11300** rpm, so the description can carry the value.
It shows **2900** rpm
